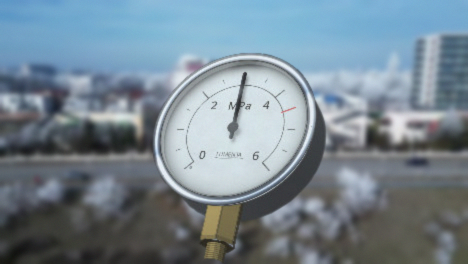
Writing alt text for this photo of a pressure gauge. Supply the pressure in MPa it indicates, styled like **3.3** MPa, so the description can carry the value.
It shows **3** MPa
